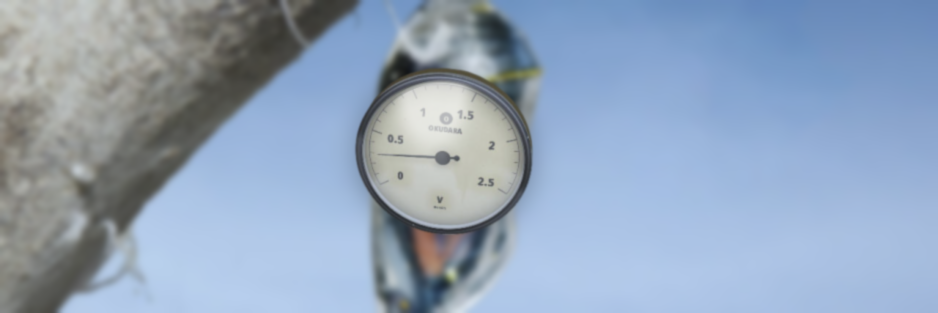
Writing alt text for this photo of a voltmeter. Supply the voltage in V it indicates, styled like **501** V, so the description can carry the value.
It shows **0.3** V
